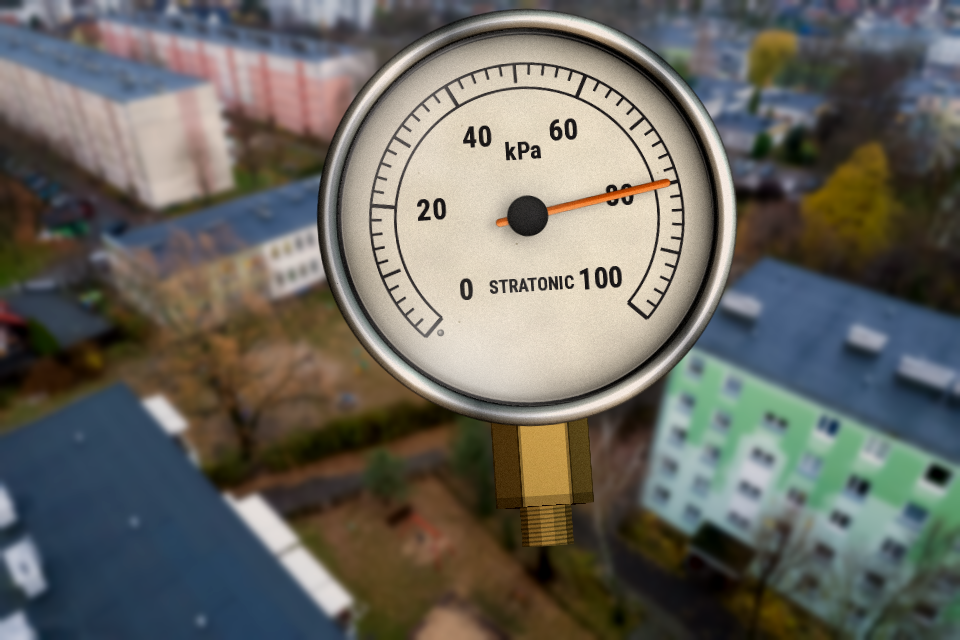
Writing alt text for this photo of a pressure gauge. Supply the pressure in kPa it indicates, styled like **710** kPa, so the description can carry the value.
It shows **80** kPa
